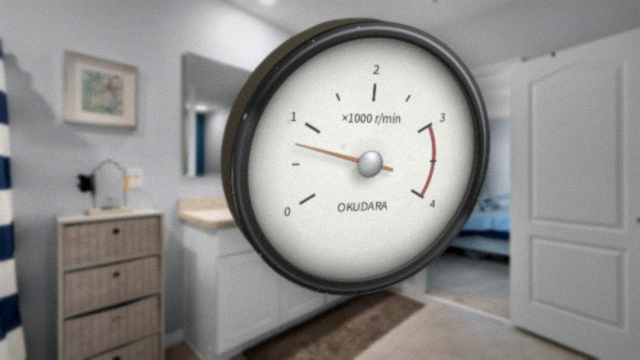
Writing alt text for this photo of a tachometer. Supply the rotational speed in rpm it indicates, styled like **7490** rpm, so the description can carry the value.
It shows **750** rpm
